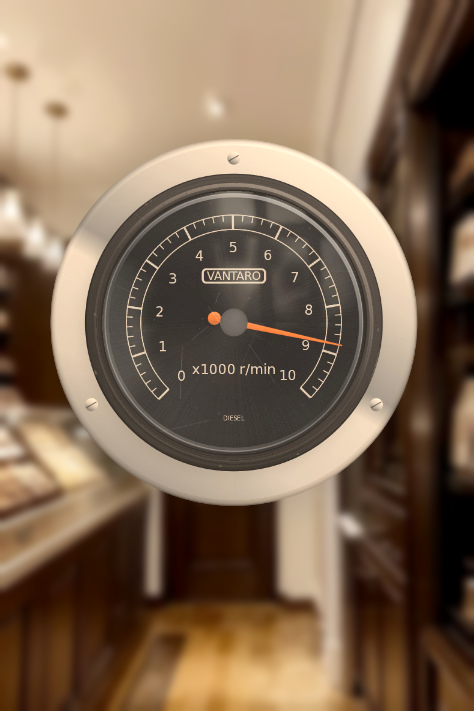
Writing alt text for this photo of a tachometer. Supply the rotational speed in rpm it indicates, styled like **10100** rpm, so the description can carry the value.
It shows **8800** rpm
